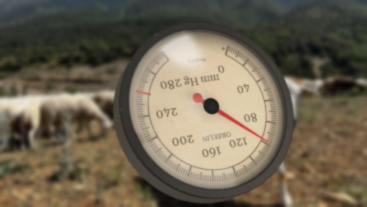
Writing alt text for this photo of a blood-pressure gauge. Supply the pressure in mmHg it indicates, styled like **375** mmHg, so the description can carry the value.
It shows **100** mmHg
